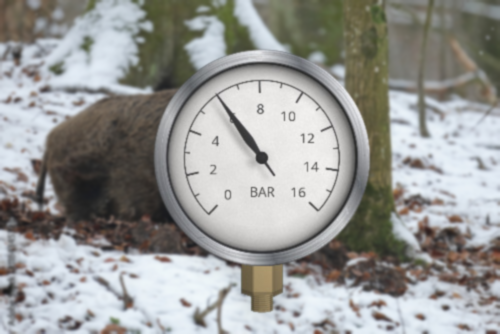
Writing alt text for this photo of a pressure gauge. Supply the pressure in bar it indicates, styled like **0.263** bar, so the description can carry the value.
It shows **6** bar
